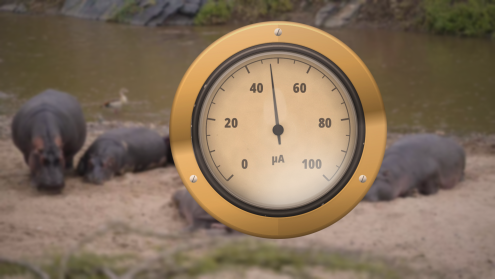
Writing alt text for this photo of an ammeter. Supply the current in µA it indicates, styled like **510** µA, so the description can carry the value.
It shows **47.5** µA
